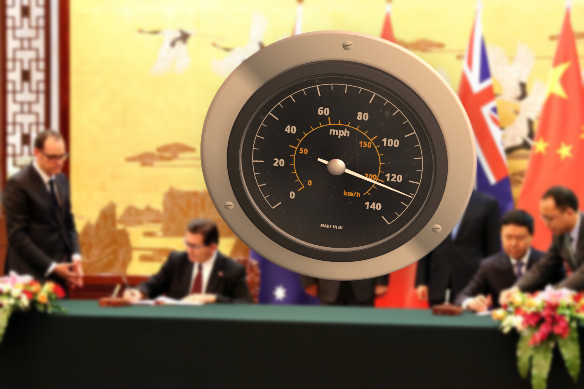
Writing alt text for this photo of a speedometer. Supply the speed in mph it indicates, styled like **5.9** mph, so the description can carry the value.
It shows **125** mph
